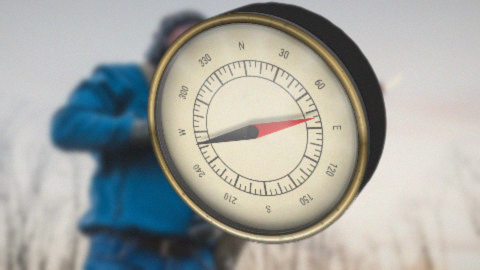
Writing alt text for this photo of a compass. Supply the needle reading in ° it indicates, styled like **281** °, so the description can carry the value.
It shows **80** °
